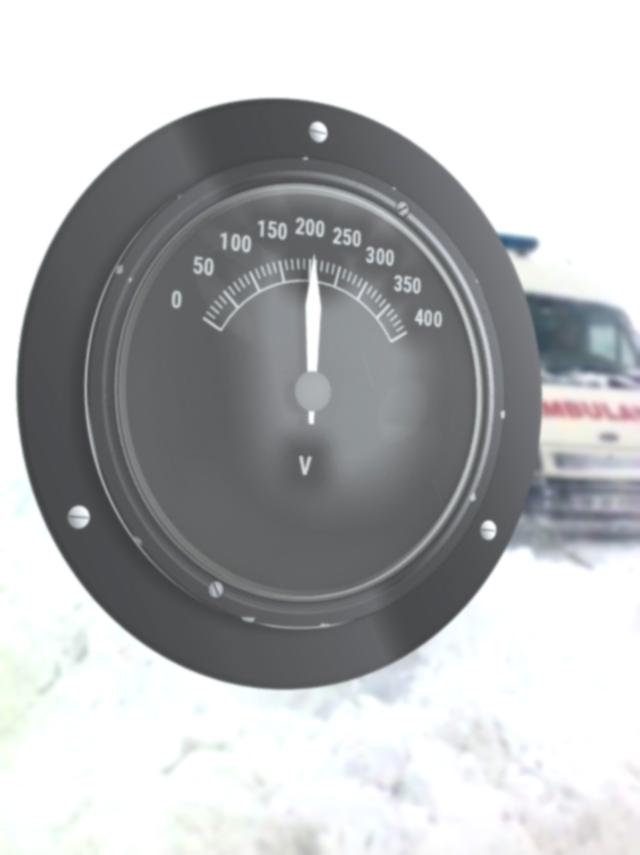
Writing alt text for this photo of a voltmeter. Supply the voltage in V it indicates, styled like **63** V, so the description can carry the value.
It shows **200** V
